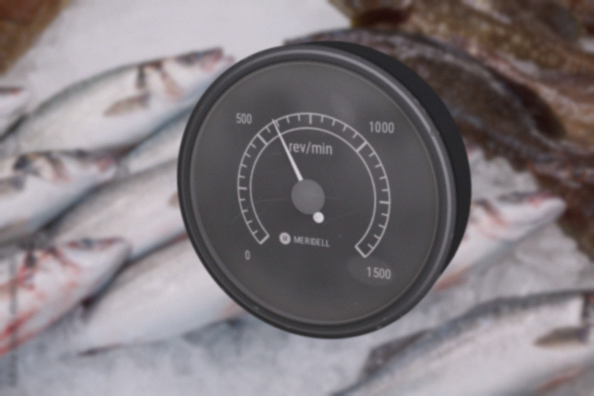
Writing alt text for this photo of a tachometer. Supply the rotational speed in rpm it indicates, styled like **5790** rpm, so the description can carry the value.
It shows **600** rpm
